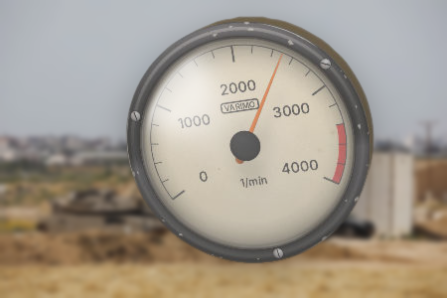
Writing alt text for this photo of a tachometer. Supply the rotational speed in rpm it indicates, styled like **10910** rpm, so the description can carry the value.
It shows **2500** rpm
